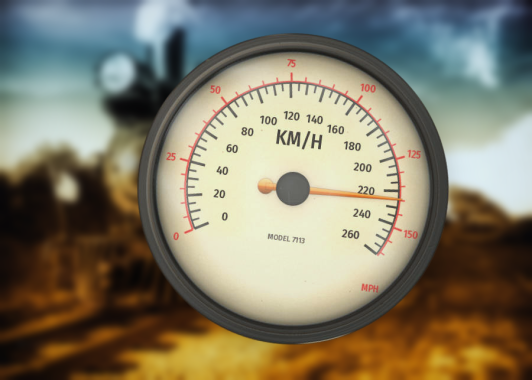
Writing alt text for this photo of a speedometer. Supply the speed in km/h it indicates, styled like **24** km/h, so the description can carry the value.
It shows **225** km/h
